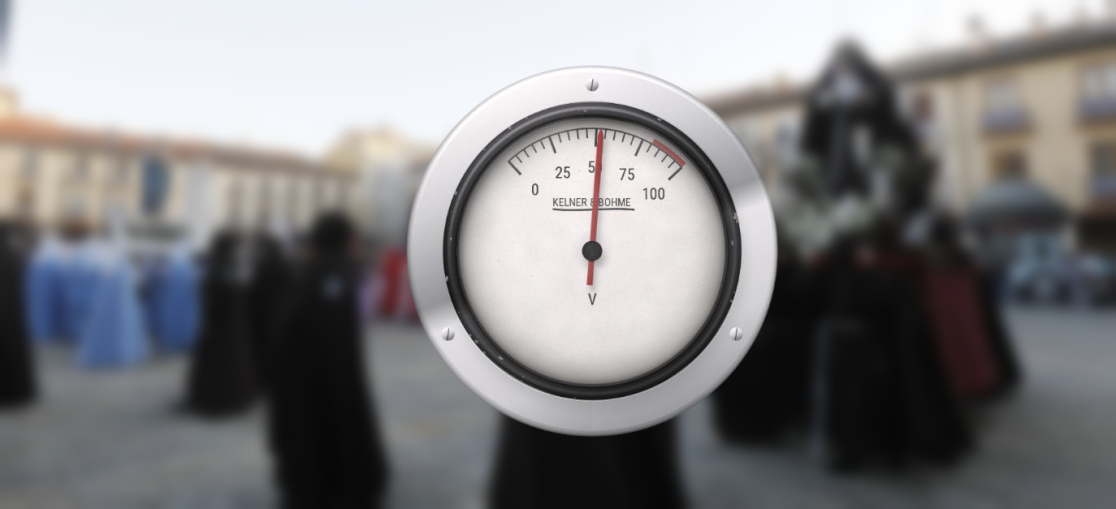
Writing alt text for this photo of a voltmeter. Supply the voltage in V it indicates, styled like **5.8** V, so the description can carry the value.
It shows **52.5** V
